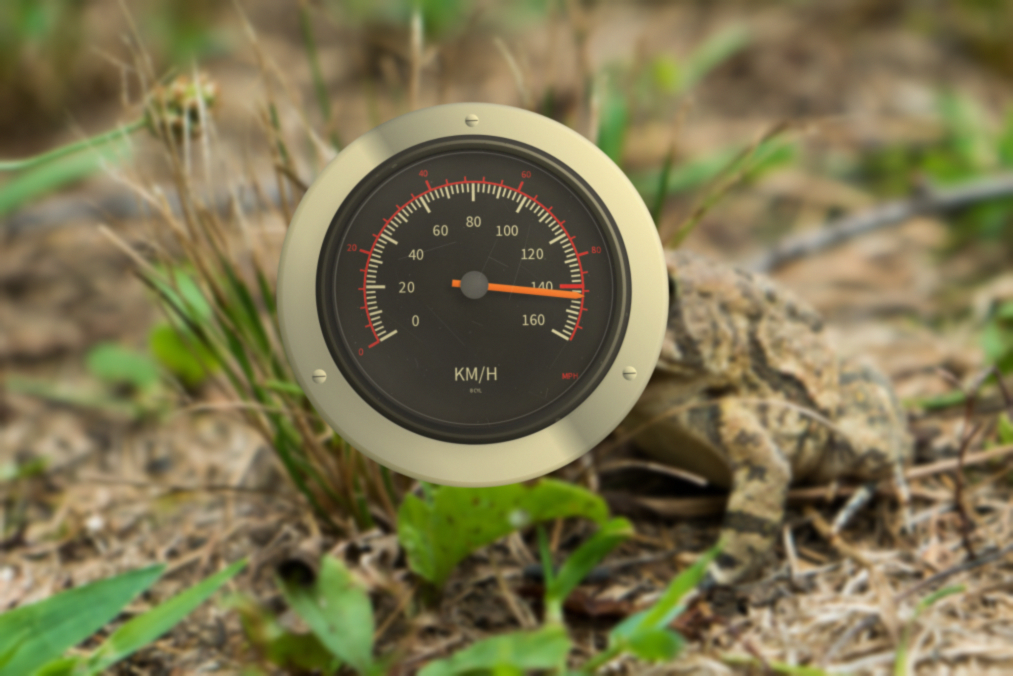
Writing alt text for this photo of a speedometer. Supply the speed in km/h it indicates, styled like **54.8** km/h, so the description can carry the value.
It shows **144** km/h
